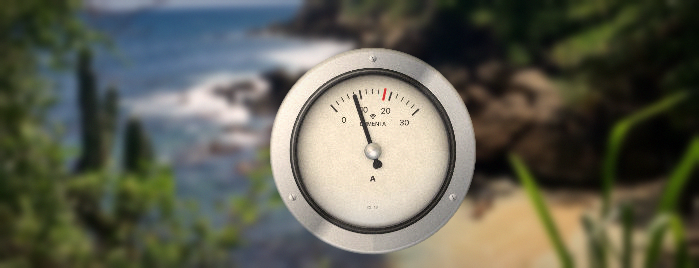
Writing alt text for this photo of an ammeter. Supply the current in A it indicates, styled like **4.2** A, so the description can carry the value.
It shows **8** A
